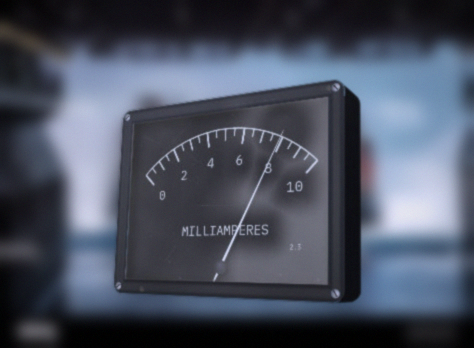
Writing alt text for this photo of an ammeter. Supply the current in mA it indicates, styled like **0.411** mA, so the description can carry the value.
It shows **8** mA
